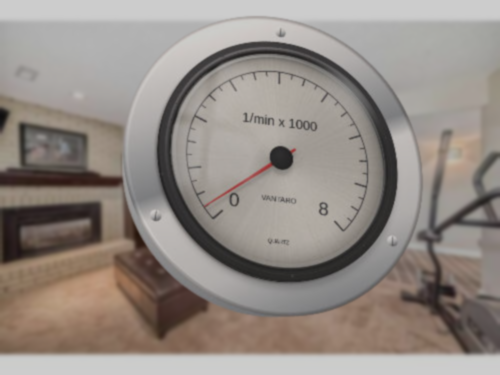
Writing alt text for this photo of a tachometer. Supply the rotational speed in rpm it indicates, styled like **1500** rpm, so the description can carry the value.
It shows **250** rpm
